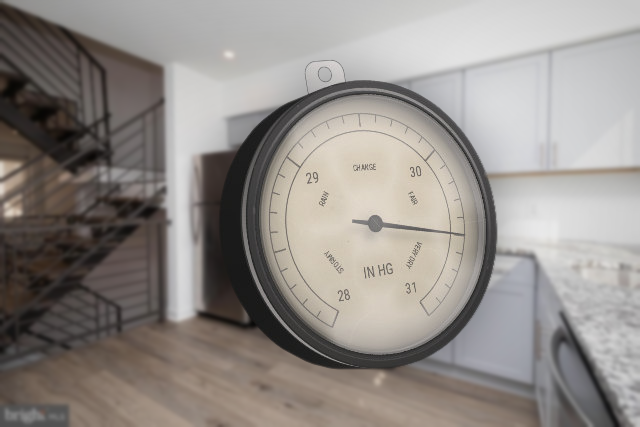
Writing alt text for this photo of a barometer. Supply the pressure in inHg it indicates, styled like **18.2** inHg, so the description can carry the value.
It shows **30.5** inHg
